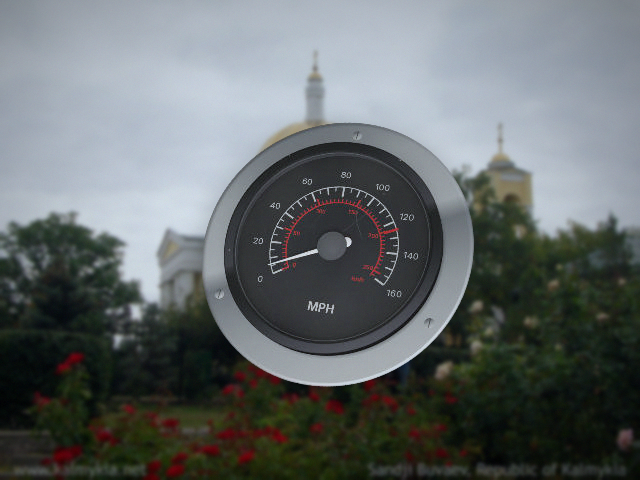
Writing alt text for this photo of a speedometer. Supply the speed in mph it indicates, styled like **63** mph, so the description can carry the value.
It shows **5** mph
